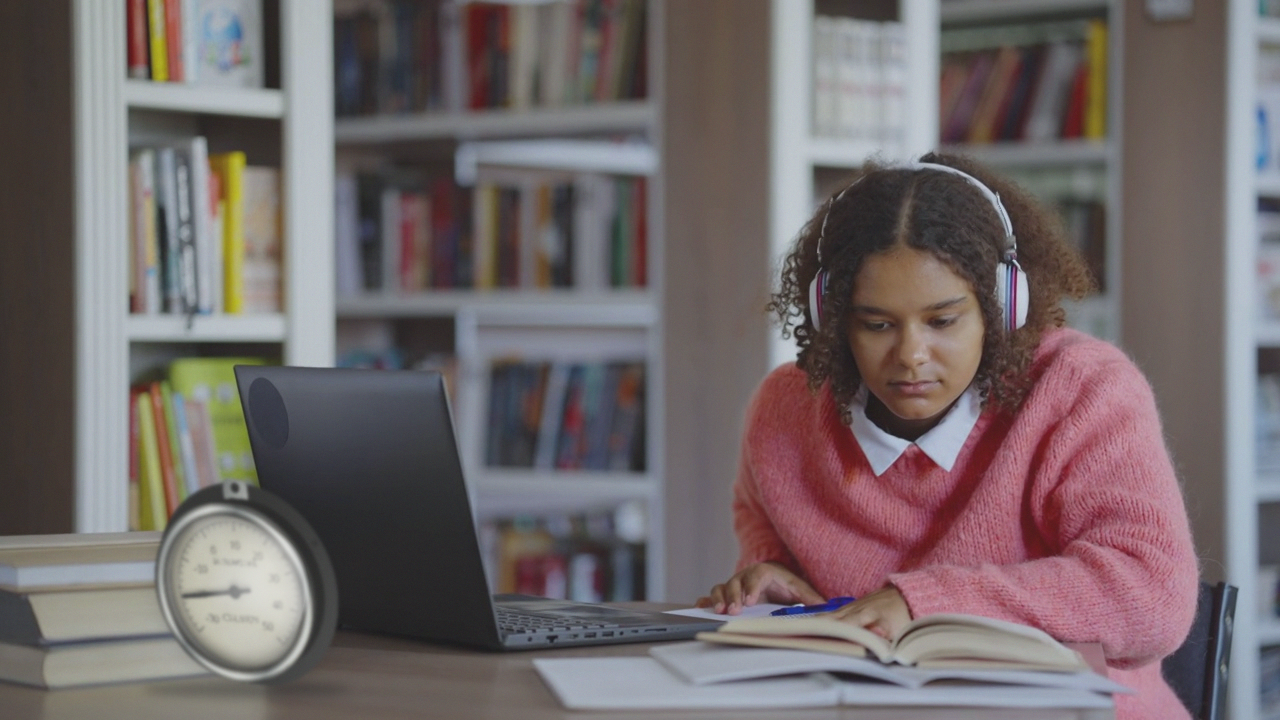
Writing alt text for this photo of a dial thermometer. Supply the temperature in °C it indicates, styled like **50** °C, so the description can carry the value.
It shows **-20** °C
